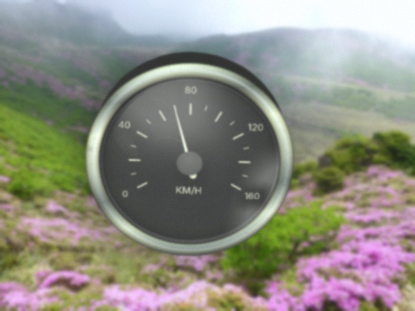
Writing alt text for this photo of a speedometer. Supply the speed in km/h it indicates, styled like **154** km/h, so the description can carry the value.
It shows **70** km/h
